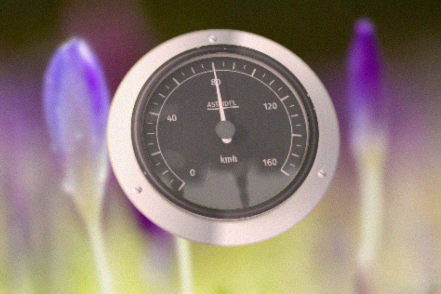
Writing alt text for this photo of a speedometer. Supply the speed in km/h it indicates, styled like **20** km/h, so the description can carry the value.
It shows **80** km/h
